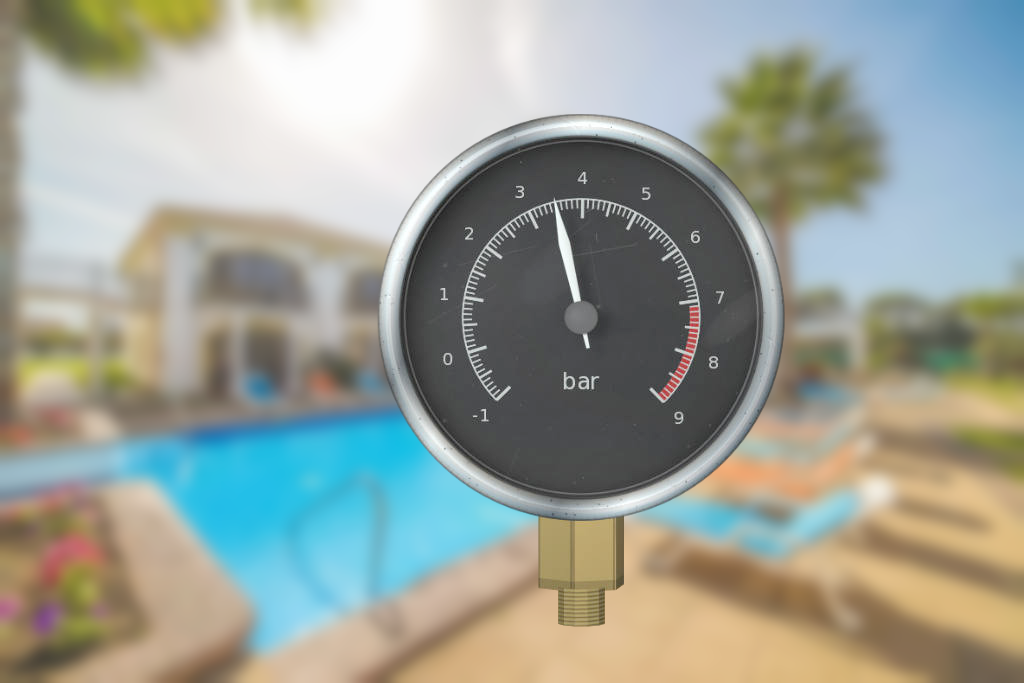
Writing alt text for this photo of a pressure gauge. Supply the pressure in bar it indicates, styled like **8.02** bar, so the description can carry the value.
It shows **3.5** bar
